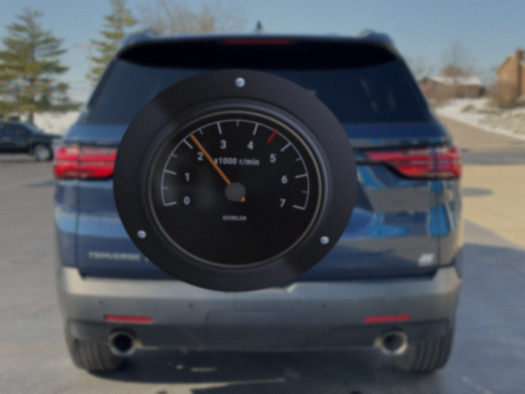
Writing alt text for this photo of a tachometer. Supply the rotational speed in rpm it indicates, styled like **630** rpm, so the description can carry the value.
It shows **2250** rpm
